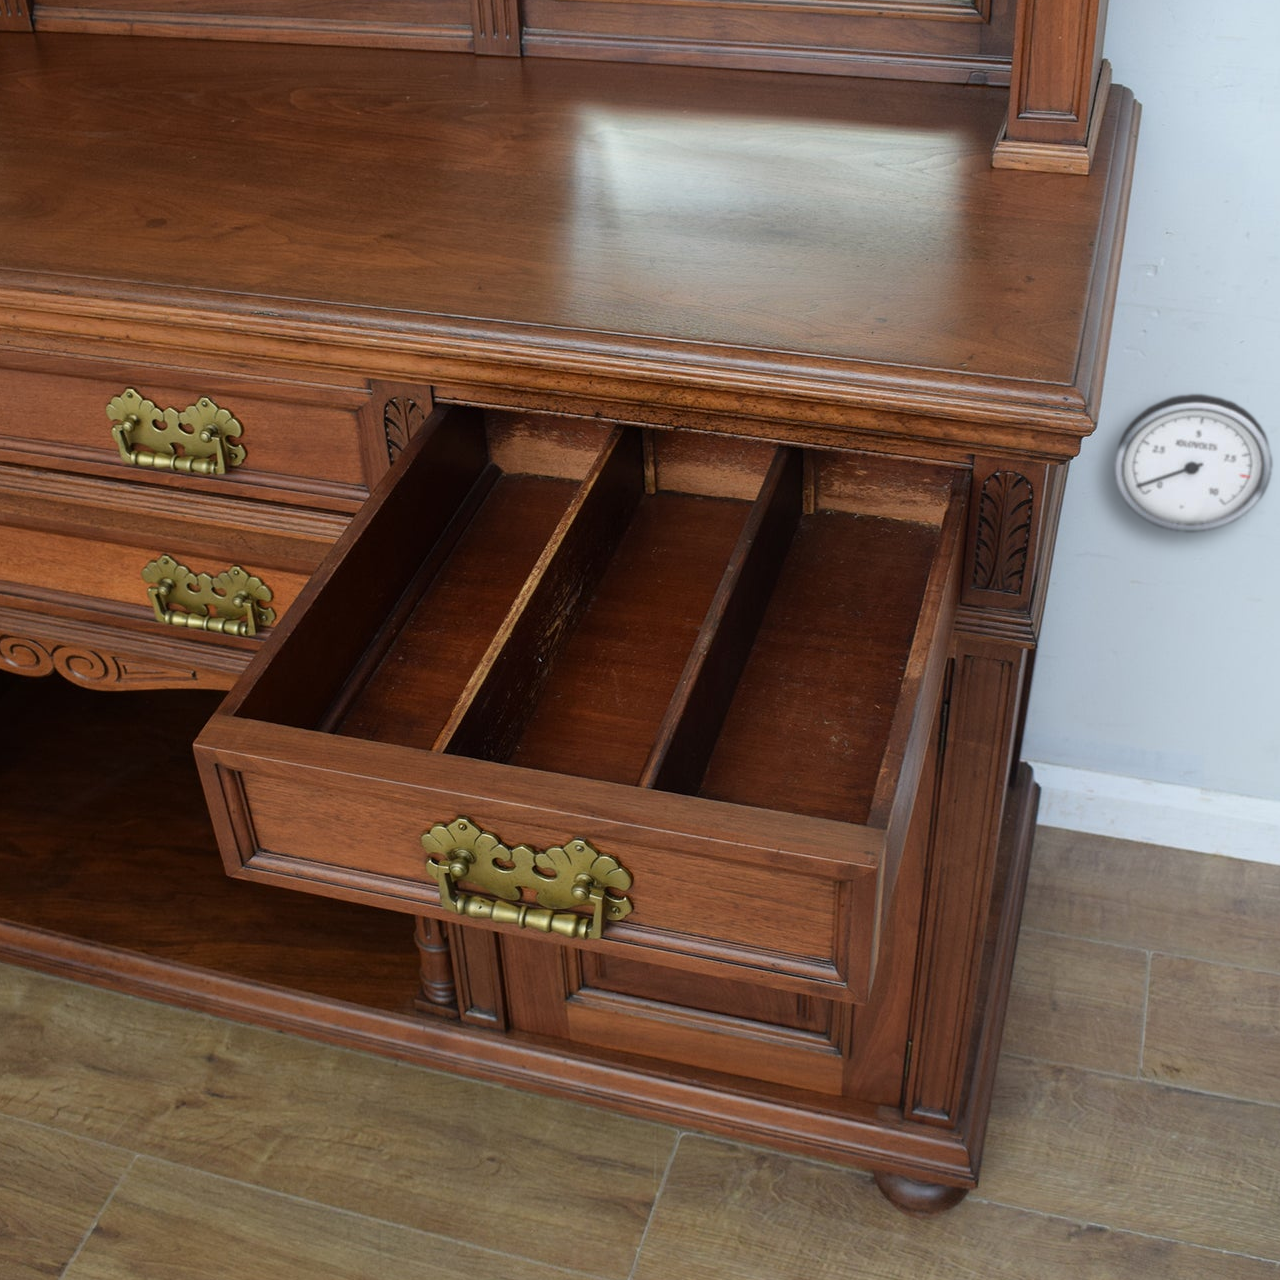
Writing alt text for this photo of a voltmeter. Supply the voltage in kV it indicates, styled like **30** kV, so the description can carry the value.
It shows **0.5** kV
